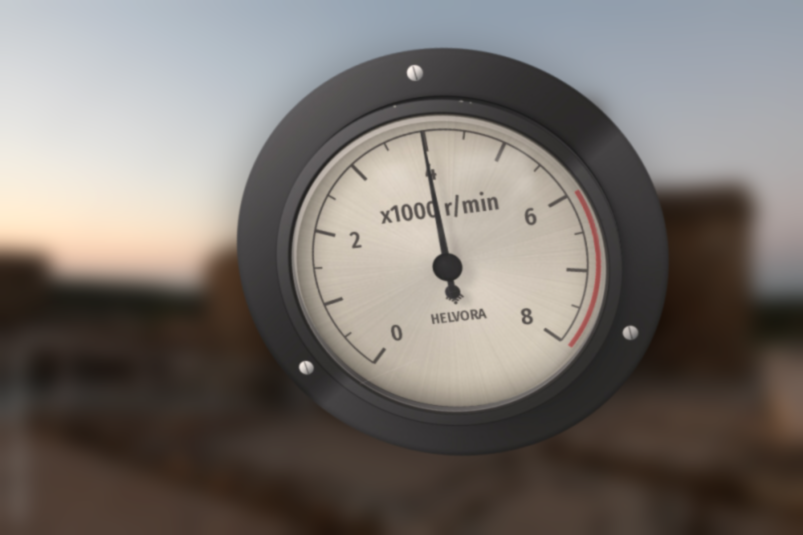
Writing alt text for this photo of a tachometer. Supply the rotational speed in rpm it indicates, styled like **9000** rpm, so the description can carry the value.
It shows **4000** rpm
